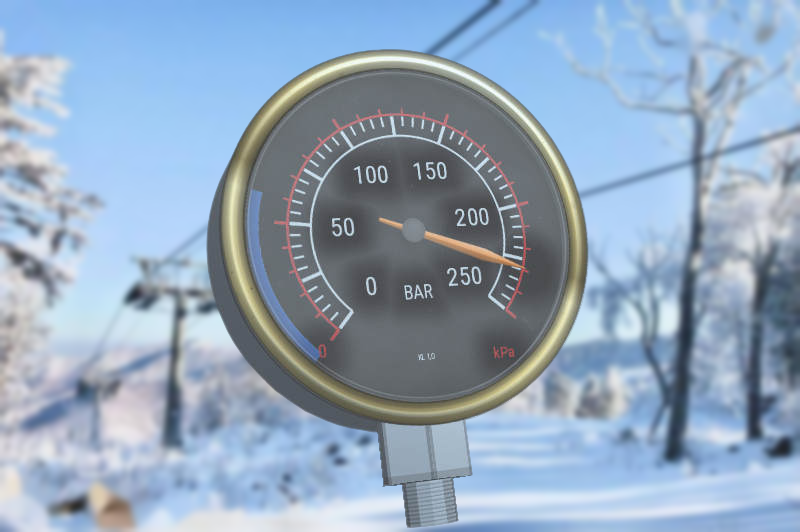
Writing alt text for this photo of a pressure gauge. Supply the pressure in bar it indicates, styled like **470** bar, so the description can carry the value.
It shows **230** bar
